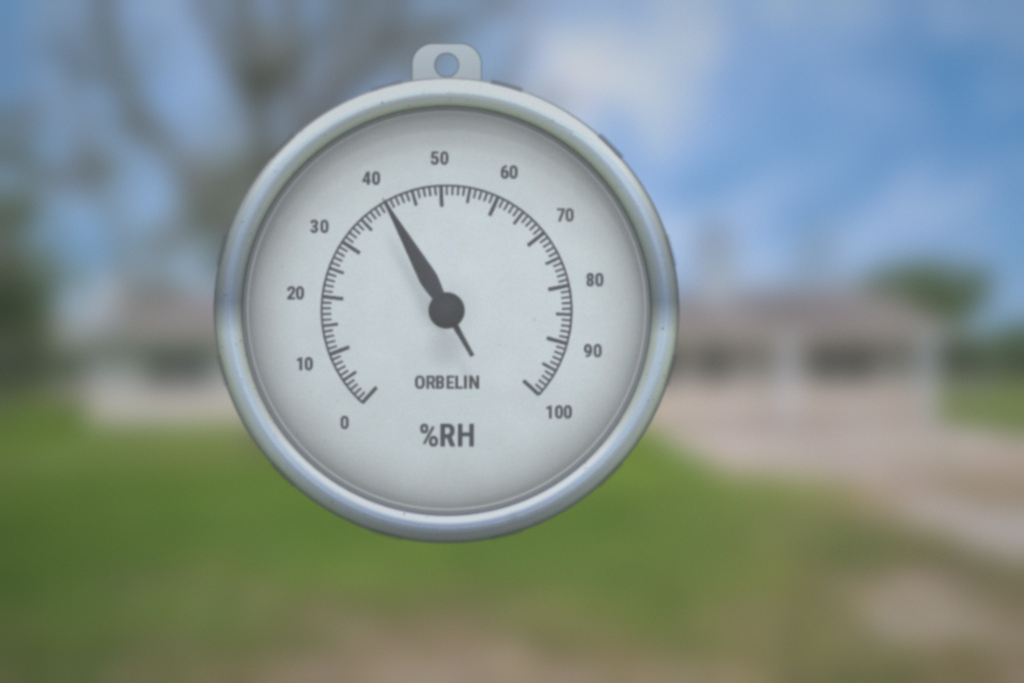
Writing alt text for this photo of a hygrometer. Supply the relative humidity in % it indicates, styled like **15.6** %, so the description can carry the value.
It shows **40** %
